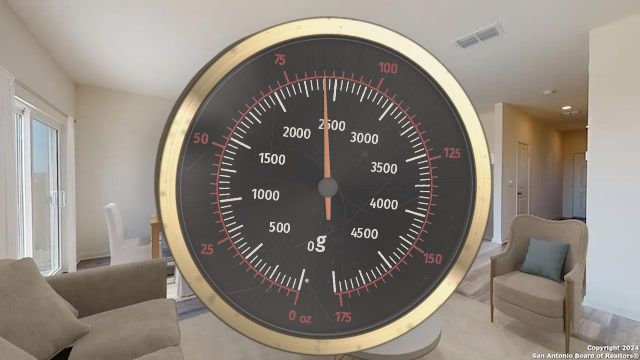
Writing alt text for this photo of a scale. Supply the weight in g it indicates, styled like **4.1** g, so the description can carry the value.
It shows **2400** g
